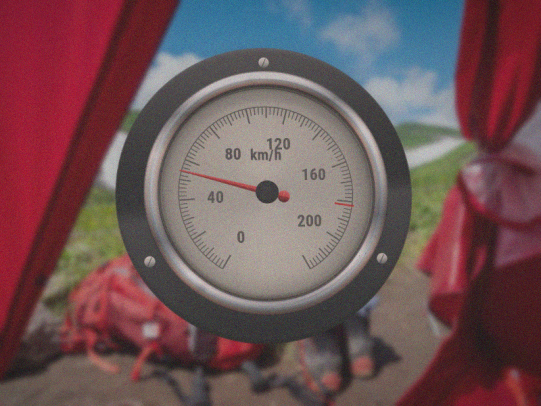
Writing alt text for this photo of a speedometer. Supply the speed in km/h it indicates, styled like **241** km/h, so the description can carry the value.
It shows **54** km/h
